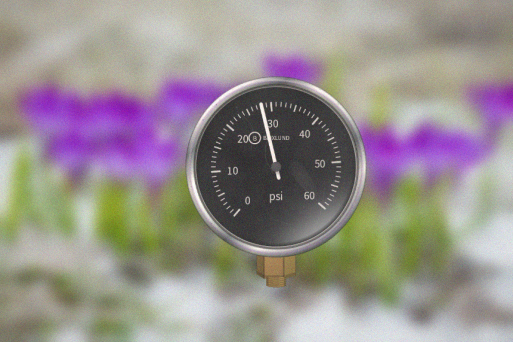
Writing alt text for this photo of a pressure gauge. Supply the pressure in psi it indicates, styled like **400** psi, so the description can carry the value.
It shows **28** psi
